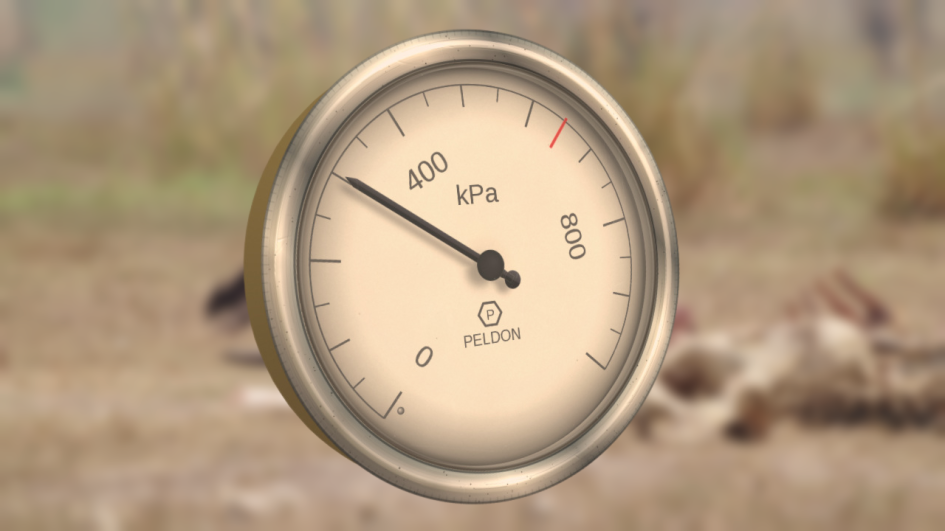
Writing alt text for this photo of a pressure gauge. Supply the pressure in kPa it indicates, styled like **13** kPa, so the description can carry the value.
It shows **300** kPa
